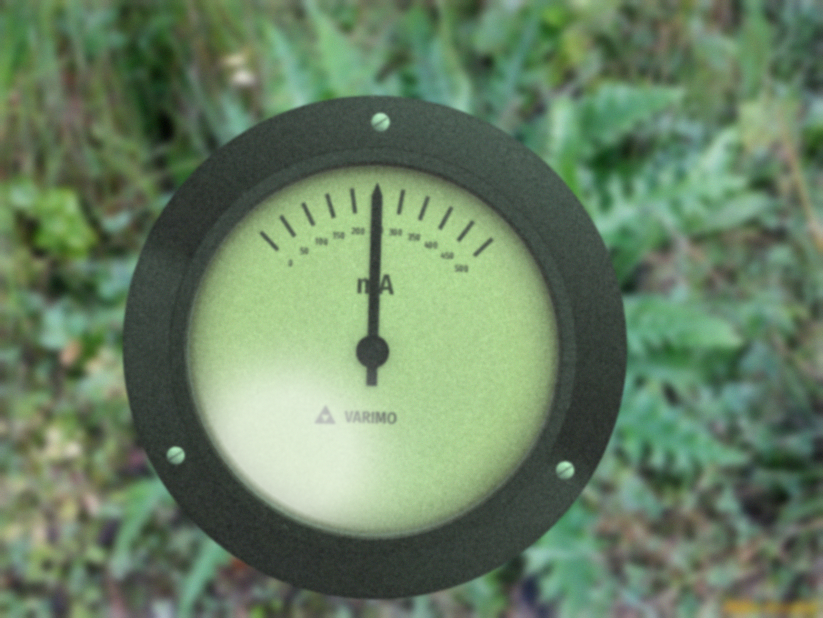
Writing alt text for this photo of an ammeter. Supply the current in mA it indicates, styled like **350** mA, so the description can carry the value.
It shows **250** mA
